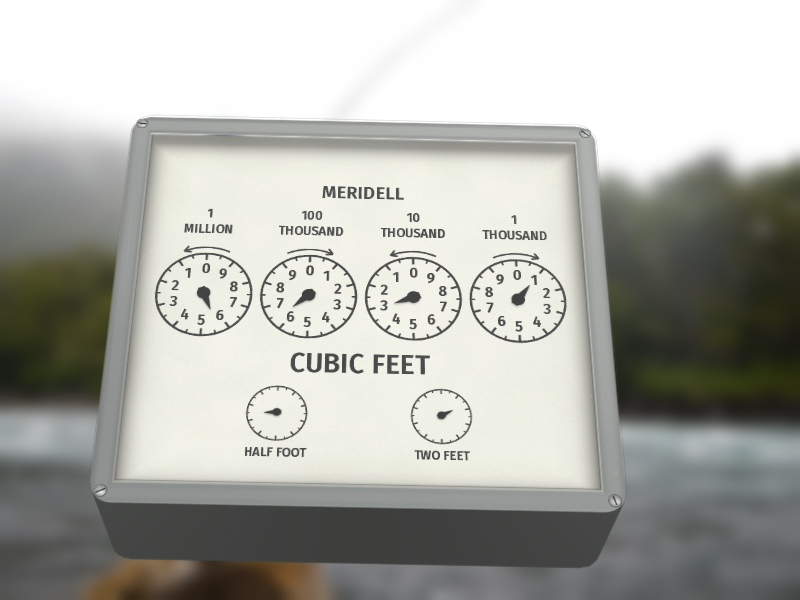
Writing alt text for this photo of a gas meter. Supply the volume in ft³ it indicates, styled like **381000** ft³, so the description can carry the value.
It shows **563100** ft³
